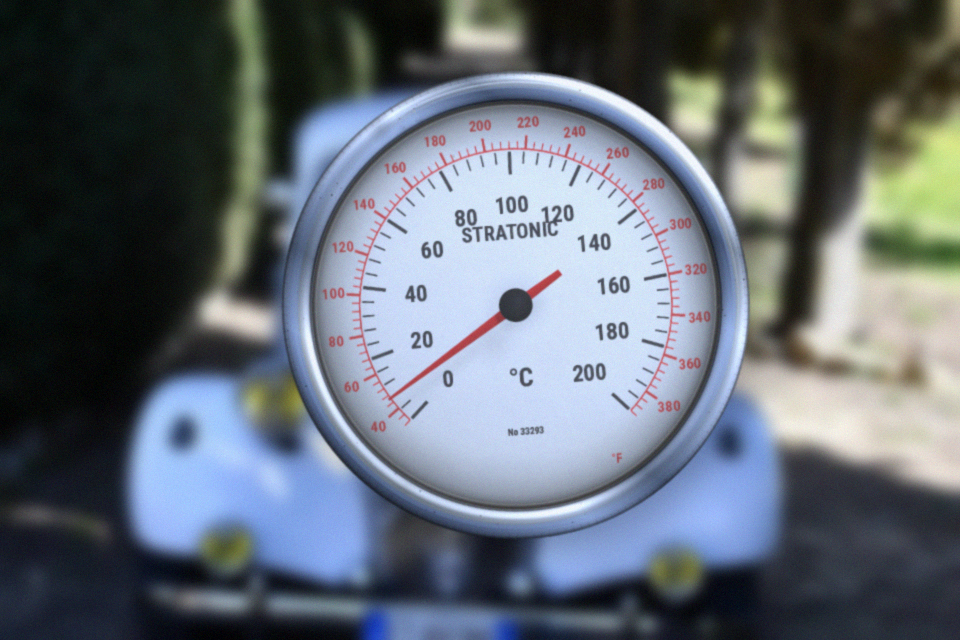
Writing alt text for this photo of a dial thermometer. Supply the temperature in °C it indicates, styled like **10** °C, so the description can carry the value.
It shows **8** °C
